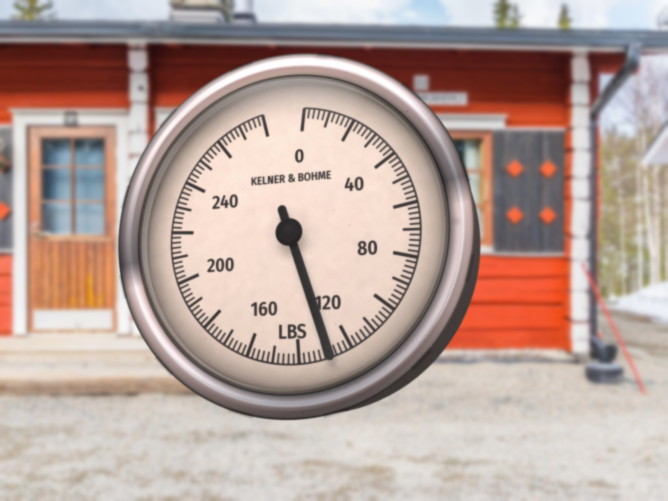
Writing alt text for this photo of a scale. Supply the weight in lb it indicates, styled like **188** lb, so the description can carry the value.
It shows **128** lb
